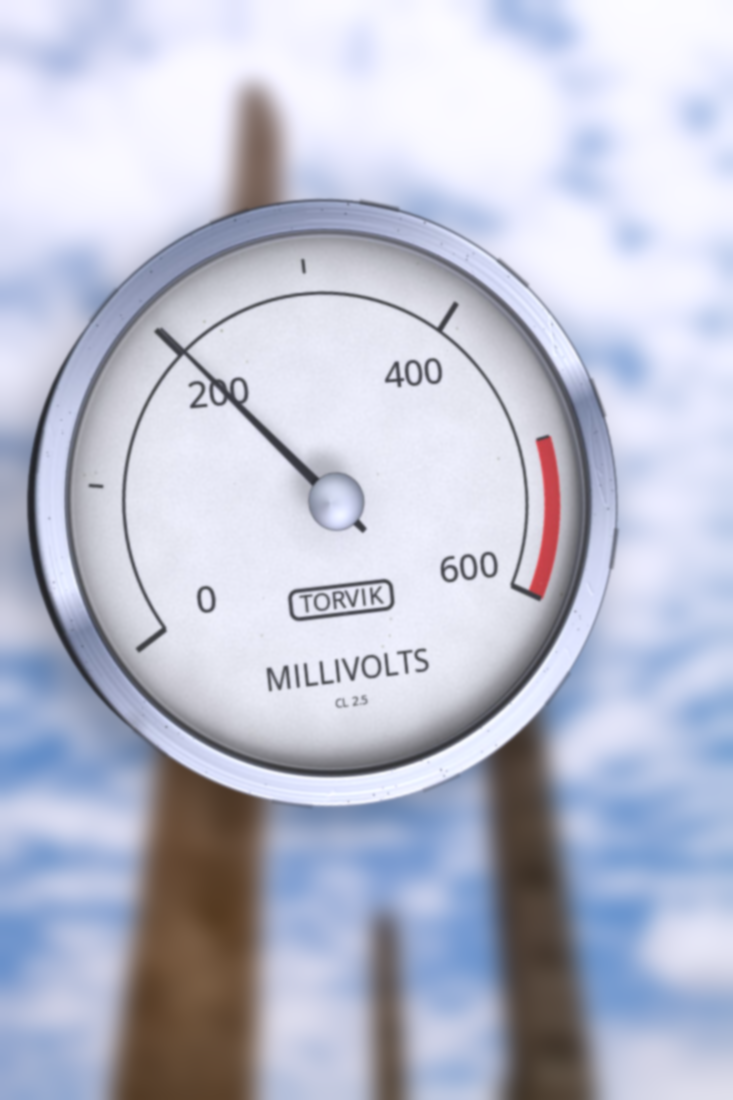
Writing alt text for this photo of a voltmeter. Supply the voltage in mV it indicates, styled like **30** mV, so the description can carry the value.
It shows **200** mV
